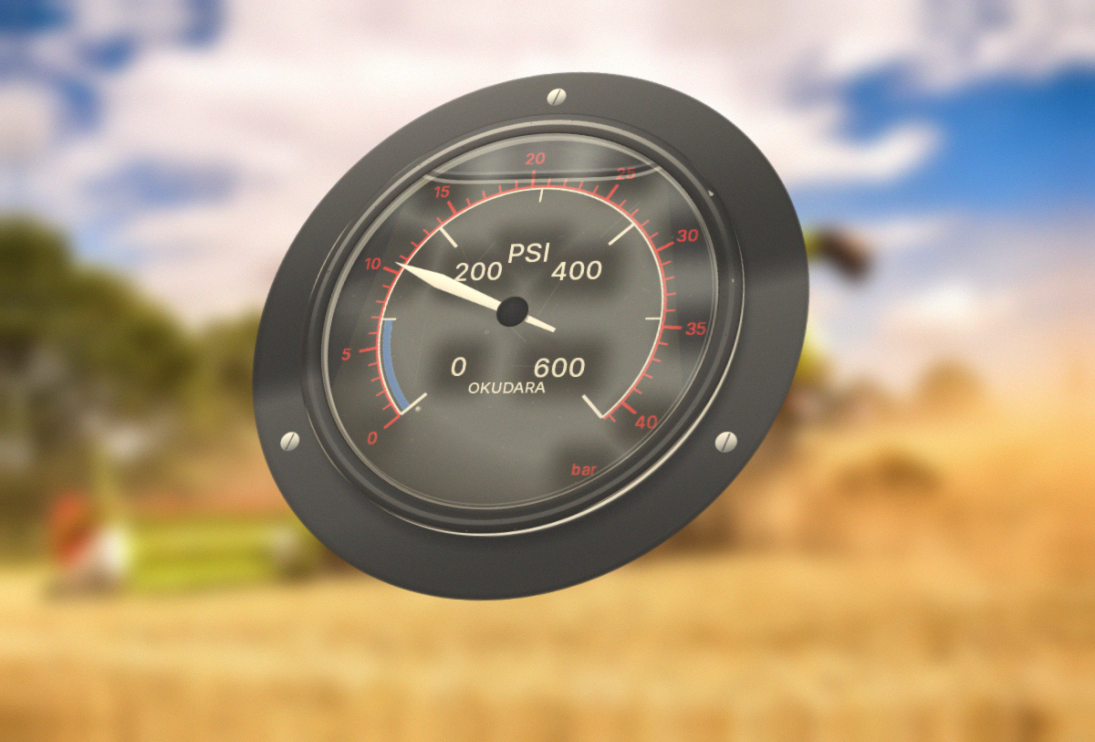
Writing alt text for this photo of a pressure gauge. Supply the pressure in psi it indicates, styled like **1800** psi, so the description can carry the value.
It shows **150** psi
